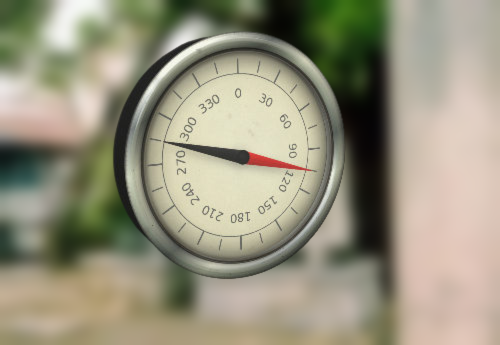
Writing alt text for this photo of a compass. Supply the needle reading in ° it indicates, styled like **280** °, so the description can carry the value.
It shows **105** °
